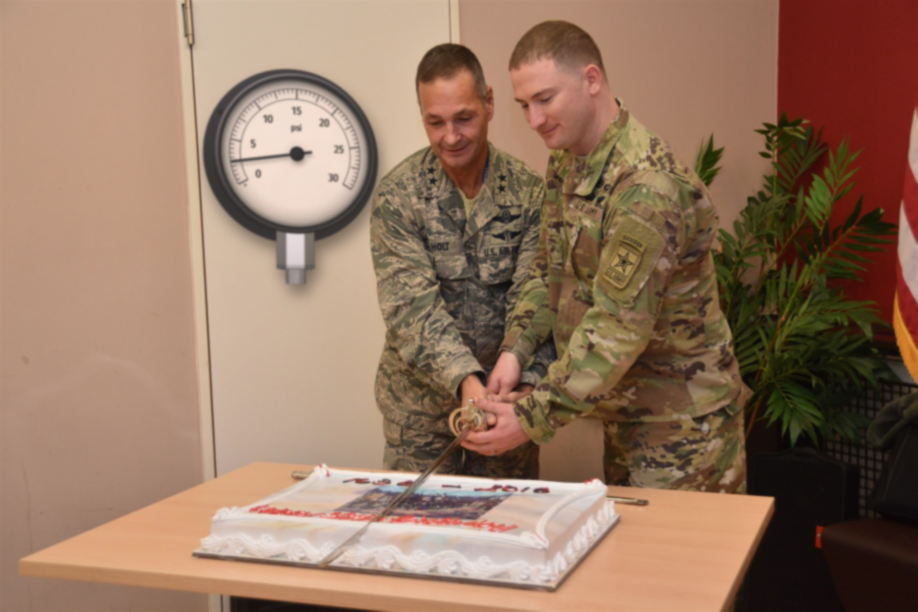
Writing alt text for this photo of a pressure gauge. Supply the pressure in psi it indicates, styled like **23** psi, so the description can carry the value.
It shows **2.5** psi
